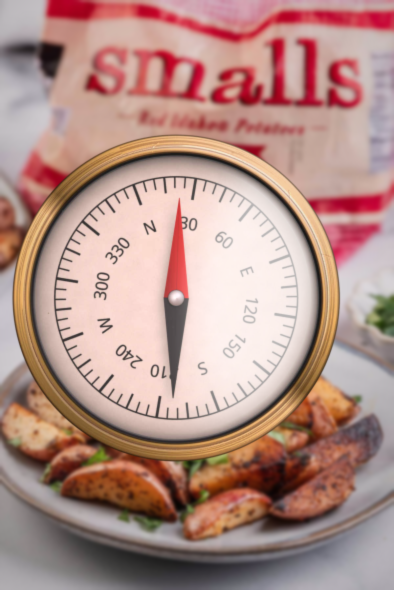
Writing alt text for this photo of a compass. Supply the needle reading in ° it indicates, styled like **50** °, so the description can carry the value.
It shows **22.5** °
